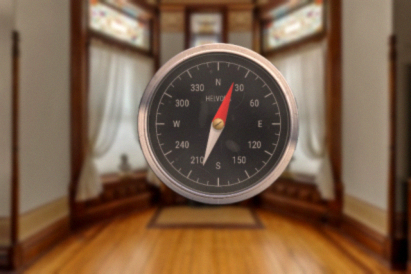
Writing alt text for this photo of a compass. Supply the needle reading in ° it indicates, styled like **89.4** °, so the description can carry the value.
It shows **20** °
